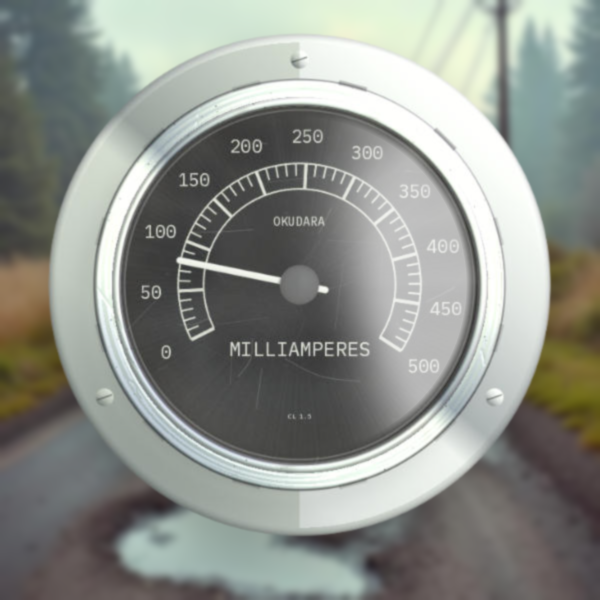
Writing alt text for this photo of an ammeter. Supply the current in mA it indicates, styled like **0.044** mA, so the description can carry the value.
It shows **80** mA
